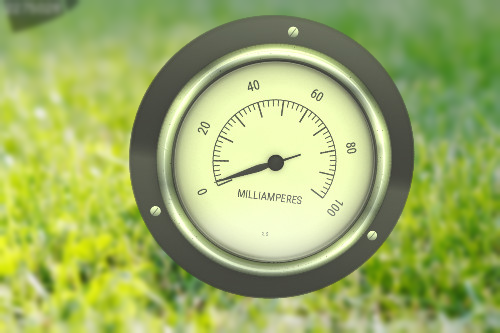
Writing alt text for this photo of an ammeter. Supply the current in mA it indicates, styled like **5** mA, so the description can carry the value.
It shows **2** mA
